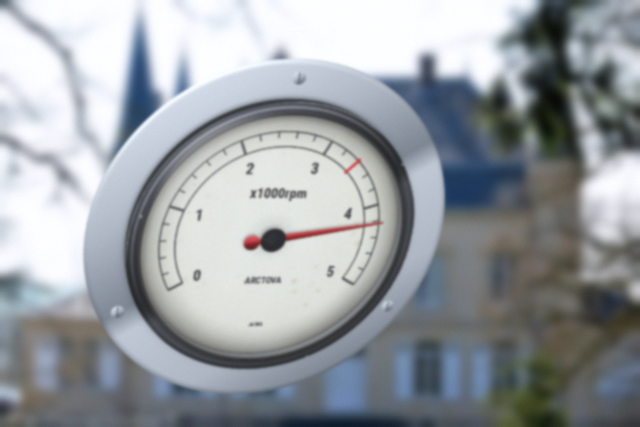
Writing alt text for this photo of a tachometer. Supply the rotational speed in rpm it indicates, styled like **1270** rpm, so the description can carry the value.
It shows **4200** rpm
